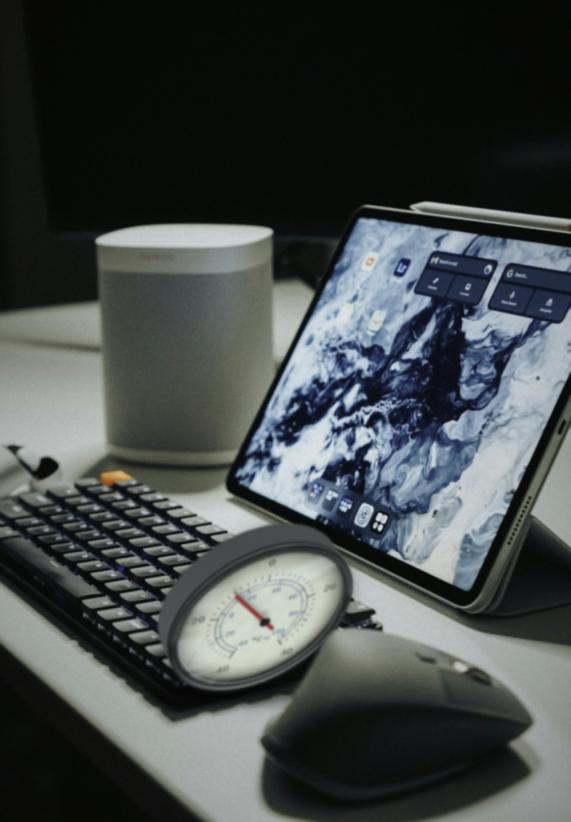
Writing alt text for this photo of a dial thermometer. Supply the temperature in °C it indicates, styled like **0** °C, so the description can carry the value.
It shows **-10** °C
